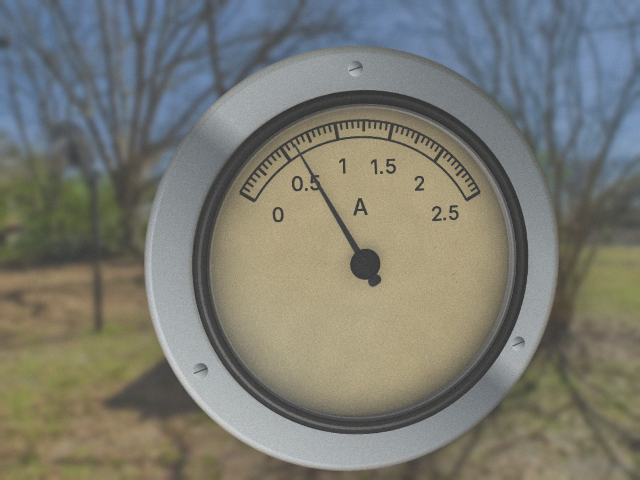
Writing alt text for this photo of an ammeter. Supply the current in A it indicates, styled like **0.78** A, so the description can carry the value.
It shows **0.6** A
